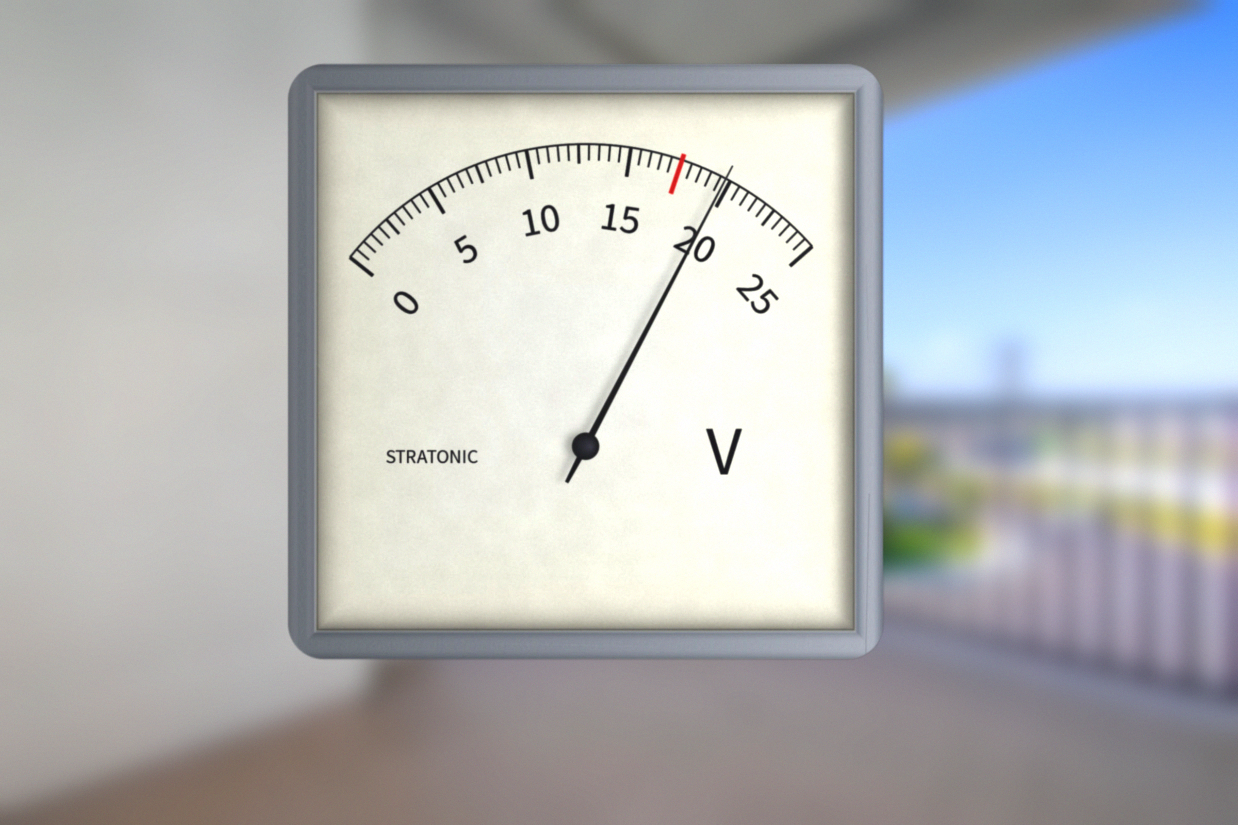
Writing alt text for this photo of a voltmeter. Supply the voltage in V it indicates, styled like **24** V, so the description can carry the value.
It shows **19.75** V
